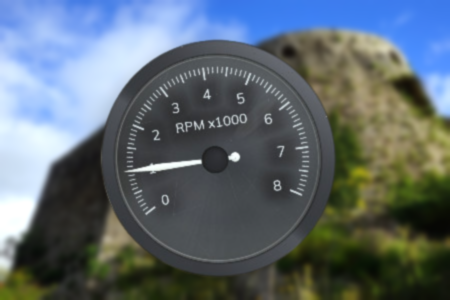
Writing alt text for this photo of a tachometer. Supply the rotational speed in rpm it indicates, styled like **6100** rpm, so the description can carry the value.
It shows **1000** rpm
